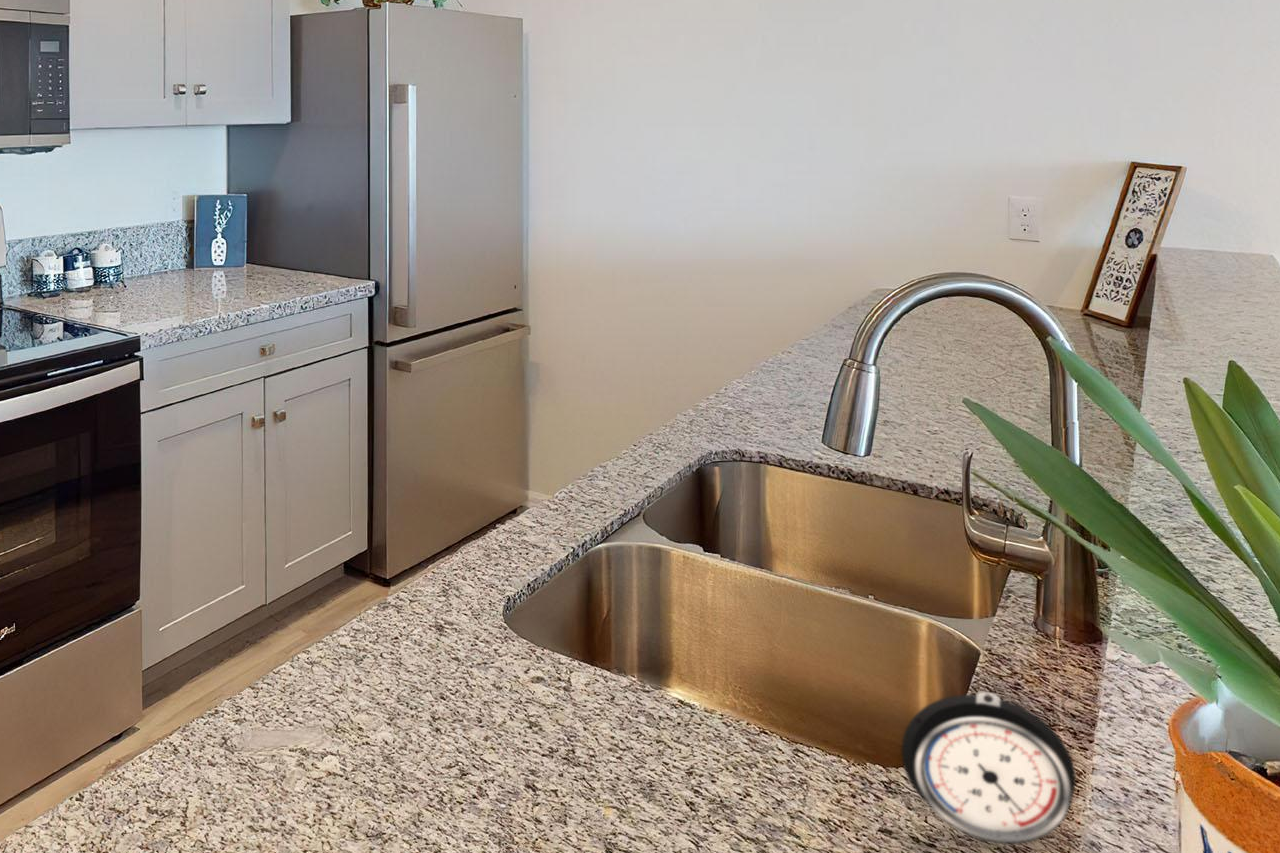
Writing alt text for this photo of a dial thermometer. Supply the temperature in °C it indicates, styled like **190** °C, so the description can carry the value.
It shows **56** °C
